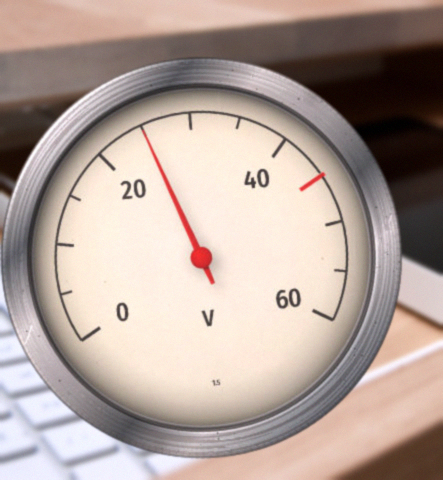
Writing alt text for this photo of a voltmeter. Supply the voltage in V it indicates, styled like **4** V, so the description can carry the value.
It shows **25** V
